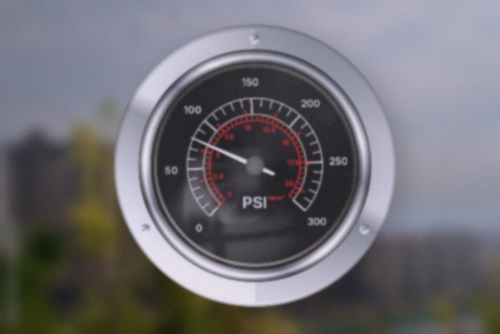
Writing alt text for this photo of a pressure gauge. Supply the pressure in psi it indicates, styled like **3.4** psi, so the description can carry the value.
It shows **80** psi
